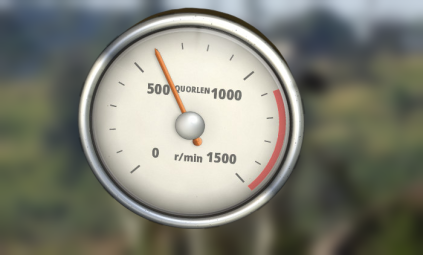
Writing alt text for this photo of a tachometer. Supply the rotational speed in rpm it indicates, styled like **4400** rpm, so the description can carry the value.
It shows **600** rpm
